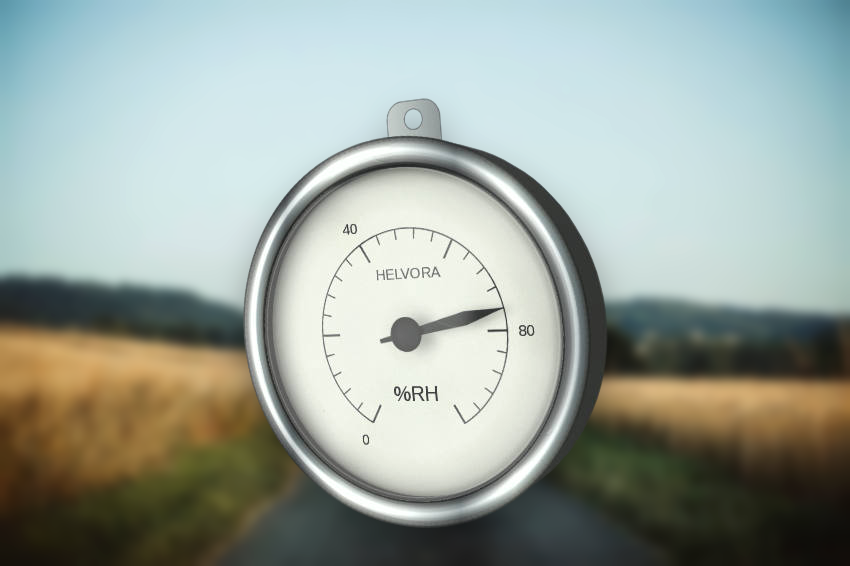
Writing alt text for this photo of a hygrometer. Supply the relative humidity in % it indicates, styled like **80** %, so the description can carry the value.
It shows **76** %
